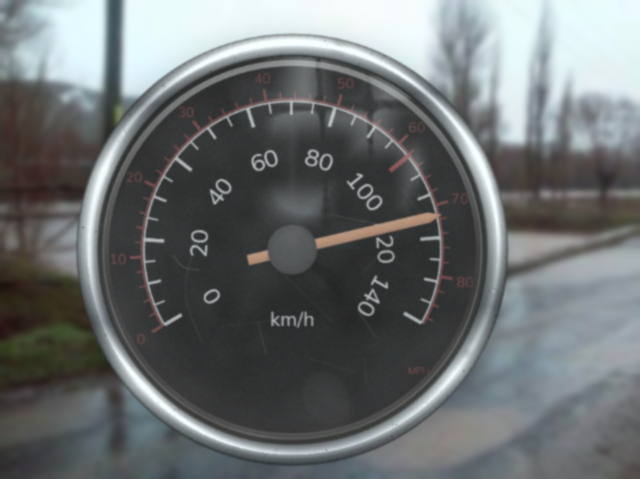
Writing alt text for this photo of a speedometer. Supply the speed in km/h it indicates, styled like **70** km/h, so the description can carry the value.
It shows **115** km/h
